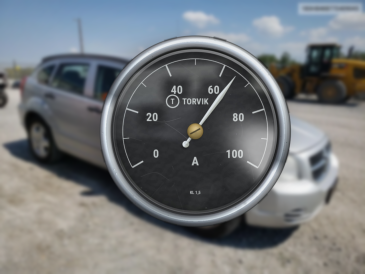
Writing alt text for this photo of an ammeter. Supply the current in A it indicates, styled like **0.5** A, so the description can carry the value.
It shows **65** A
